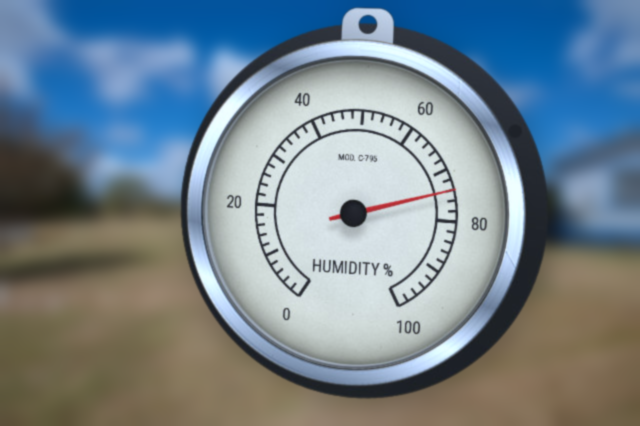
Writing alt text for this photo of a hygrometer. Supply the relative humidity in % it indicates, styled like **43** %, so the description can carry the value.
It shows **74** %
